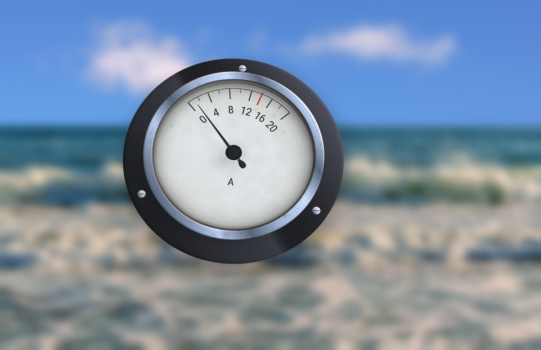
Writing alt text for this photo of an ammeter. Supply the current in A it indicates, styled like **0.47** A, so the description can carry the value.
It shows **1** A
